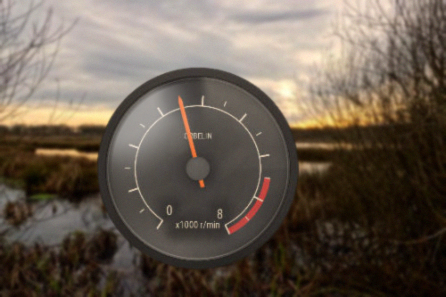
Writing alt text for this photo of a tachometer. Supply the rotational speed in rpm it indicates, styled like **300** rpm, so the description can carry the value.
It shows **3500** rpm
